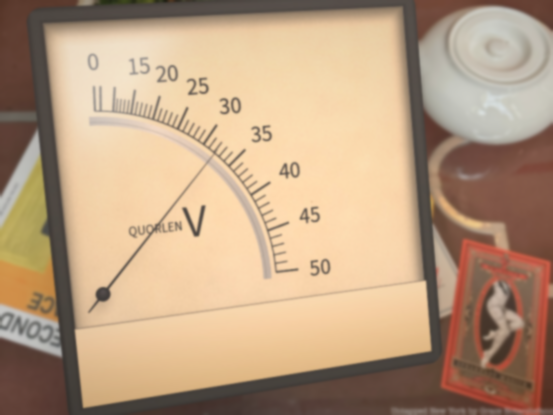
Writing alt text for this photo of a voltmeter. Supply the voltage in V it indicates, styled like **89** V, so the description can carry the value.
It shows **32** V
